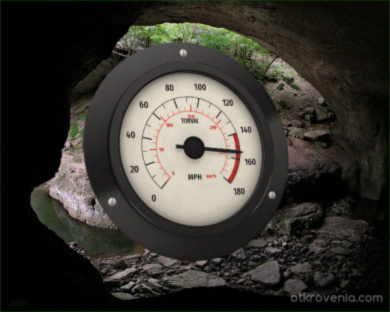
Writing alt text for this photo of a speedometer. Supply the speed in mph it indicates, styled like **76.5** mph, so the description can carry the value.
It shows **155** mph
